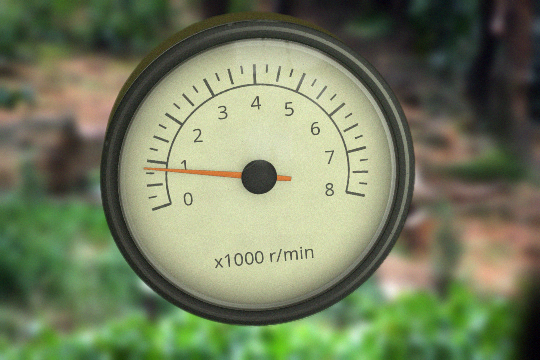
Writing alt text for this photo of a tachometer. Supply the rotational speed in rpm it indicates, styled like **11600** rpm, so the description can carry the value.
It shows **875** rpm
